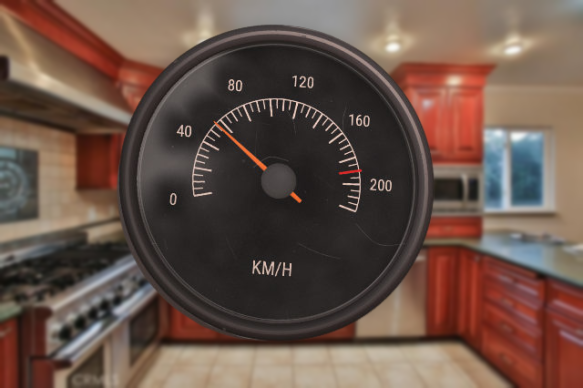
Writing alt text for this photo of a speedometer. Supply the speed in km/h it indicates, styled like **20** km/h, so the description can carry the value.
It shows **55** km/h
